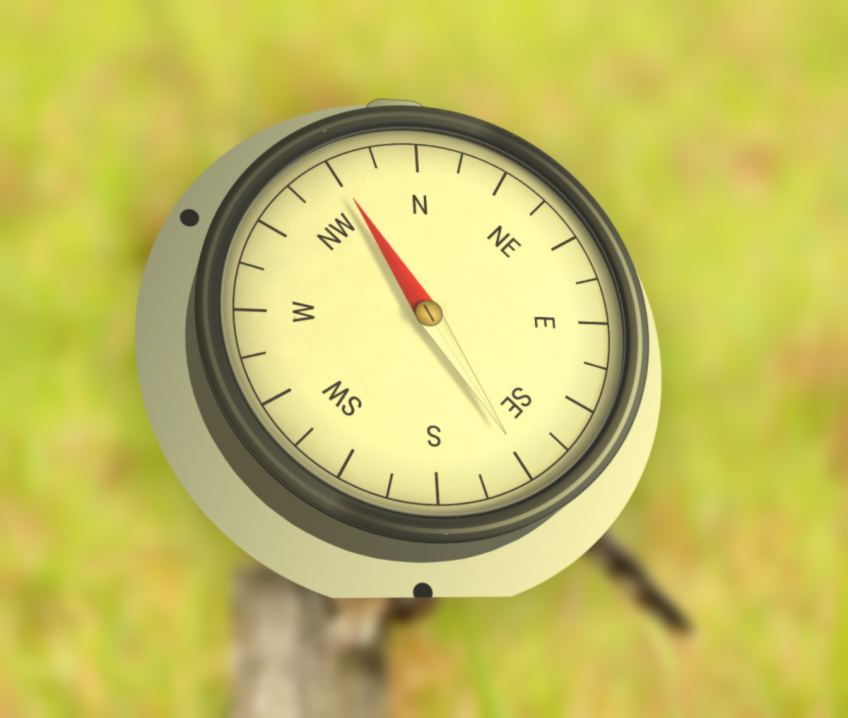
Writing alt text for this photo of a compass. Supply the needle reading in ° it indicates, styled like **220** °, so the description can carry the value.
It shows **330** °
